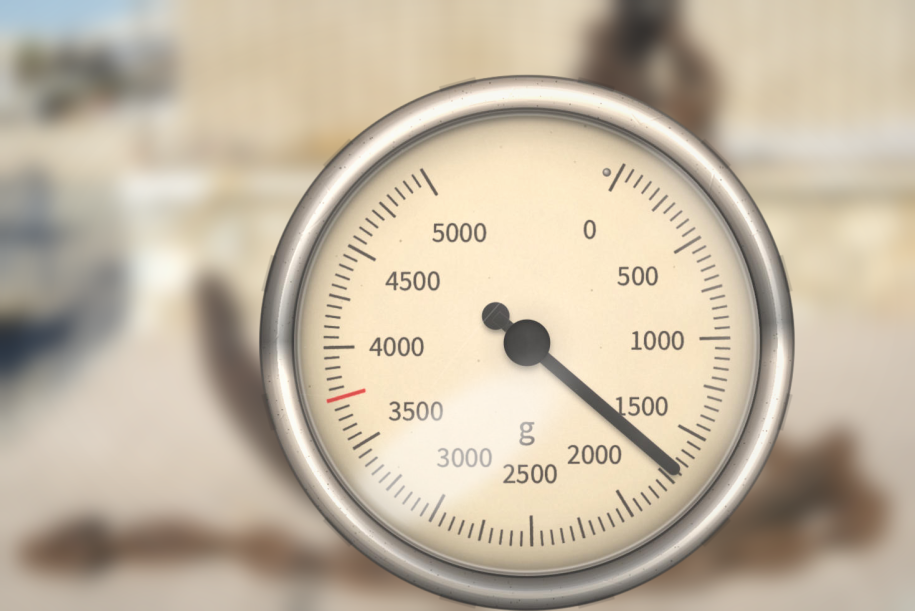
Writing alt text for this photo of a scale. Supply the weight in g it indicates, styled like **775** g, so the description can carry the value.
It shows **1700** g
